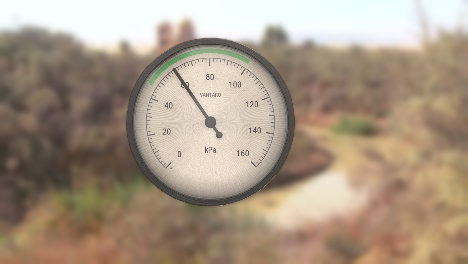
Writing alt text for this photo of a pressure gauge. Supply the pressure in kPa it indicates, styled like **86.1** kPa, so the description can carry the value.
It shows **60** kPa
